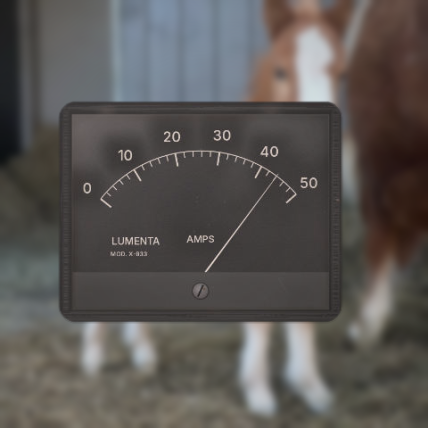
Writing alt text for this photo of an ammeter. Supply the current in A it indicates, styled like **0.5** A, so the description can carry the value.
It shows **44** A
